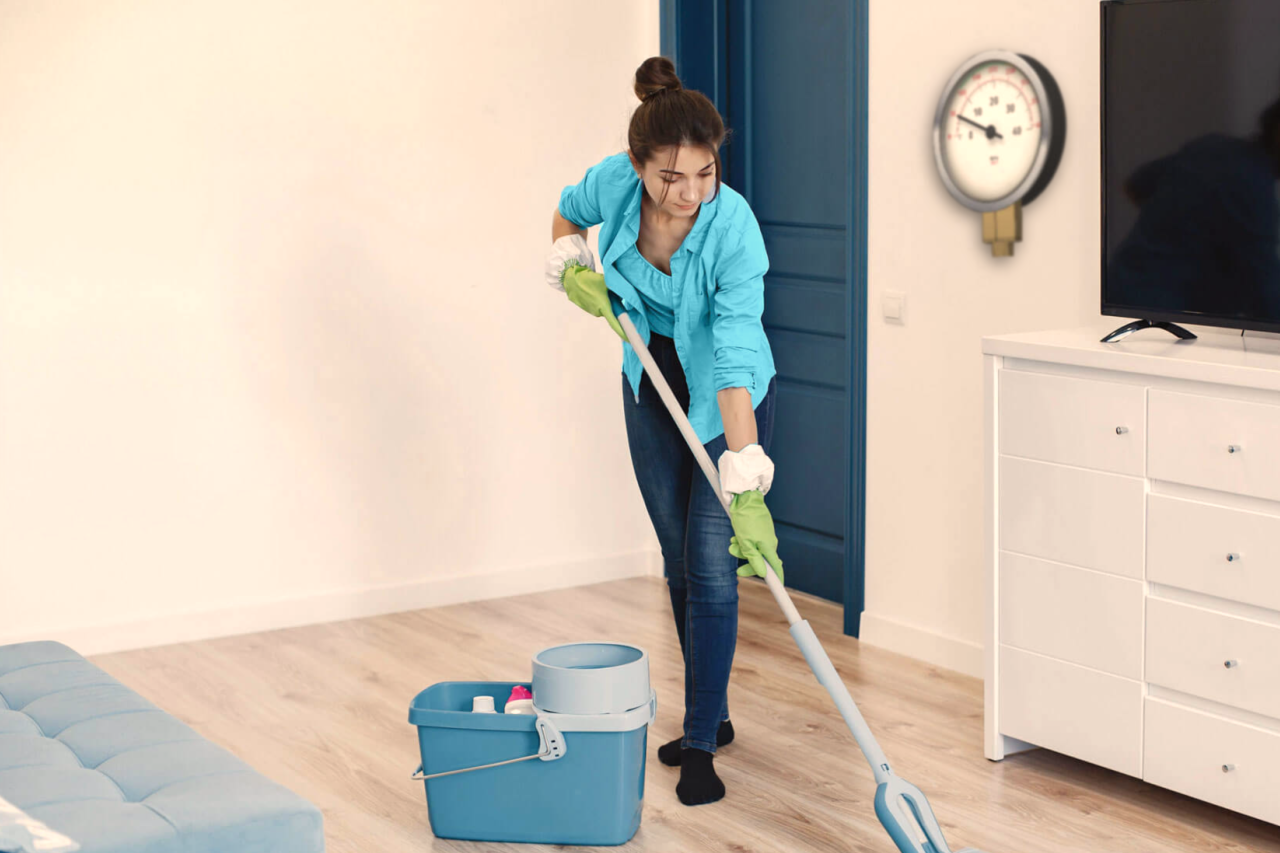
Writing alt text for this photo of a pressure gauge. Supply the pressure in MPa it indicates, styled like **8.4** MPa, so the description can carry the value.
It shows **5** MPa
